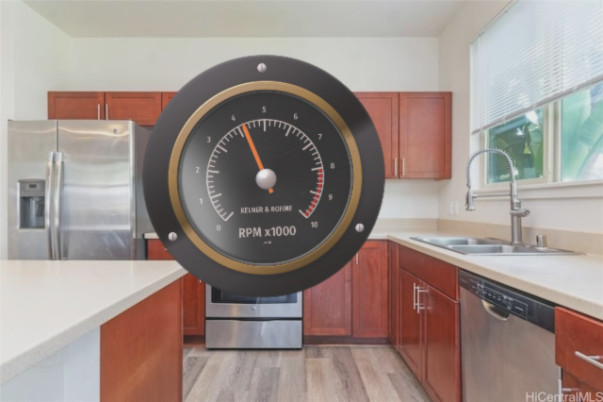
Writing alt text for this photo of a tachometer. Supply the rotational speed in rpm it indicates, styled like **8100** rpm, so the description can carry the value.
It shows **4200** rpm
